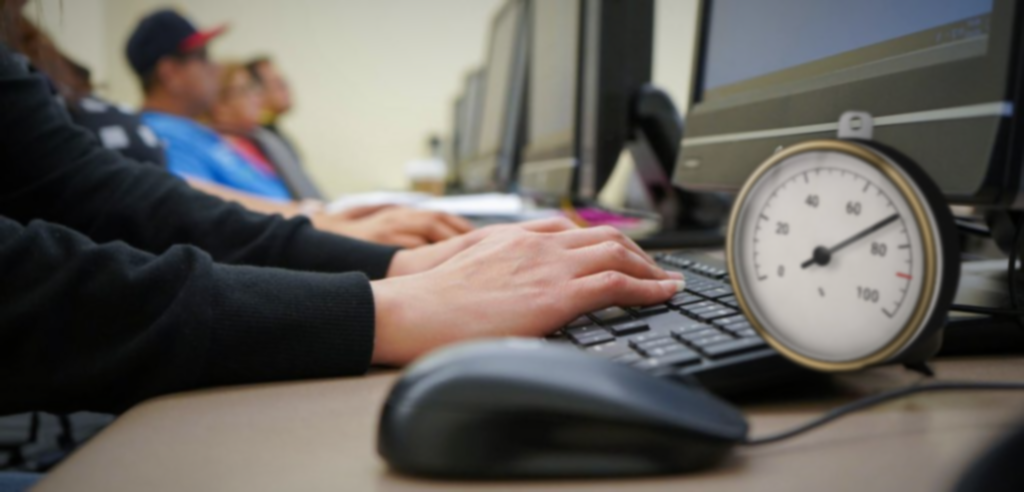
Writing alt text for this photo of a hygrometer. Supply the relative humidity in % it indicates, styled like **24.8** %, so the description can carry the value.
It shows **72** %
